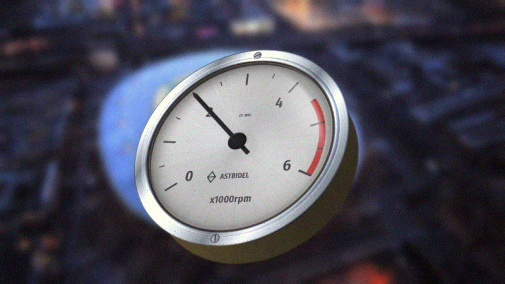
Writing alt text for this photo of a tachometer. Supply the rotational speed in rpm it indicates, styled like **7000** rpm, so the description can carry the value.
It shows **2000** rpm
